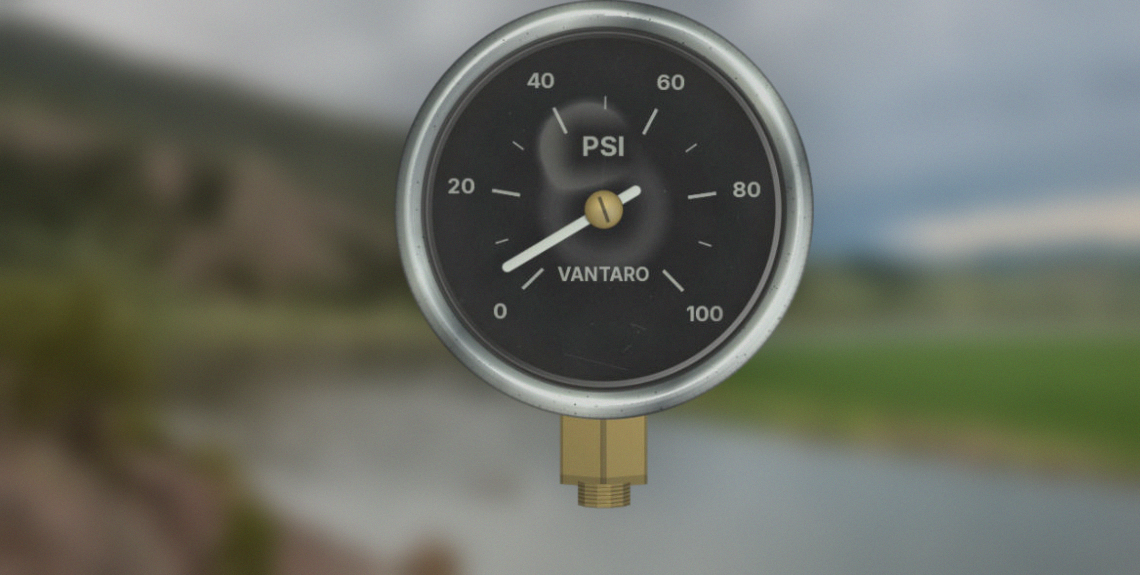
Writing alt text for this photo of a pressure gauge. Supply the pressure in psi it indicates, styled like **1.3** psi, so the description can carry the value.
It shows **5** psi
